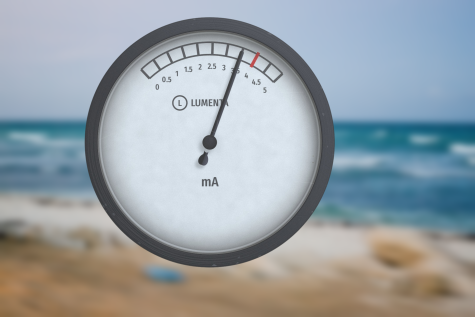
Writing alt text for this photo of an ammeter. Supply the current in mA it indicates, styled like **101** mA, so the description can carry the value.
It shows **3.5** mA
